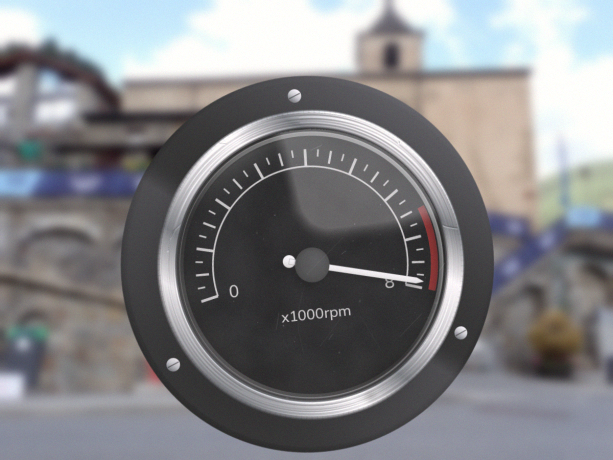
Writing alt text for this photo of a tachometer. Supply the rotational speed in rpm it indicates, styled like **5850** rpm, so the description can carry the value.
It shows **7875** rpm
